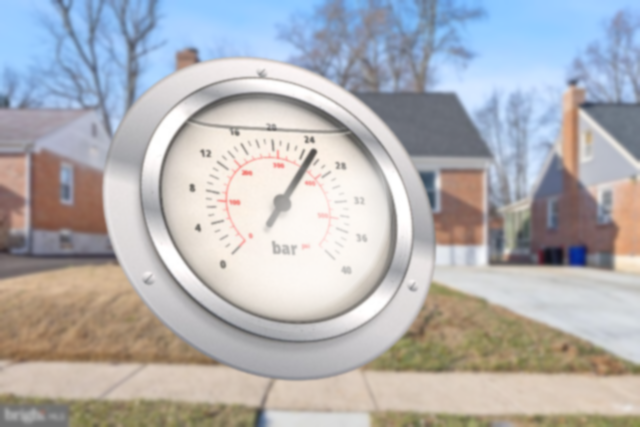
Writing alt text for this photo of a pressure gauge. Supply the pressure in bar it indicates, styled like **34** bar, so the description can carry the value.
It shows **25** bar
